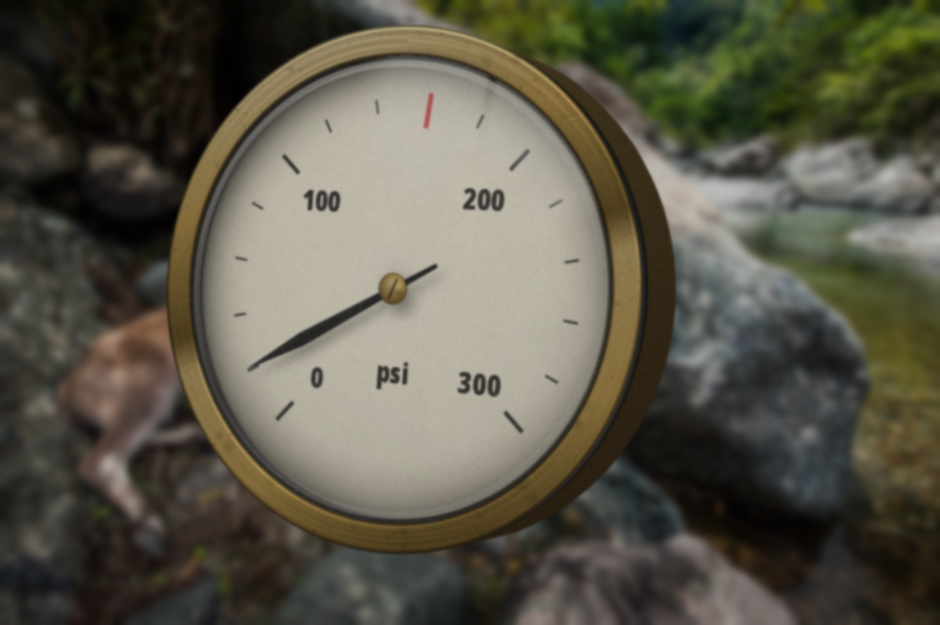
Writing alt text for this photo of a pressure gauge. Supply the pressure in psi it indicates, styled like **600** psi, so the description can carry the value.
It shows **20** psi
